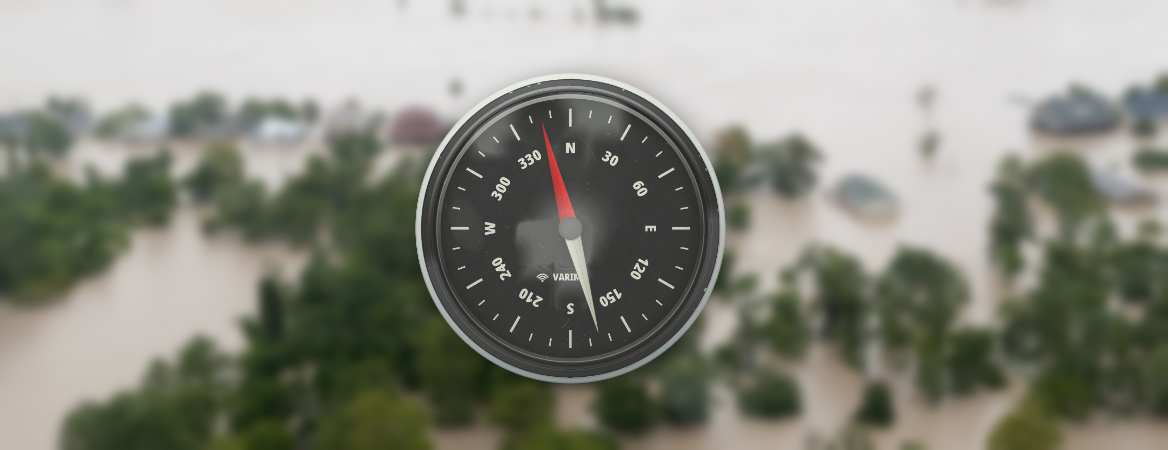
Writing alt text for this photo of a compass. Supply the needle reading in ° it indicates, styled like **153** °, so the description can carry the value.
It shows **345** °
